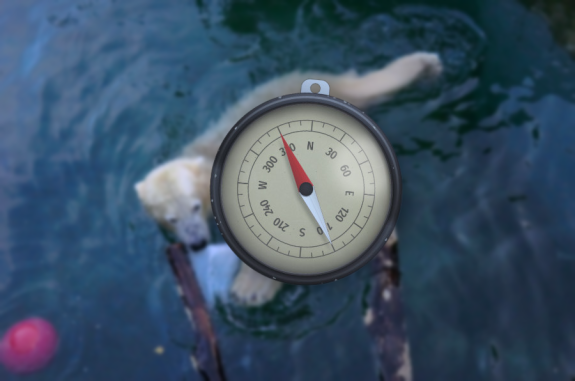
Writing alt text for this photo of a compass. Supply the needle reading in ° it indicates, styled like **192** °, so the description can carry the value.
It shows **330** °
